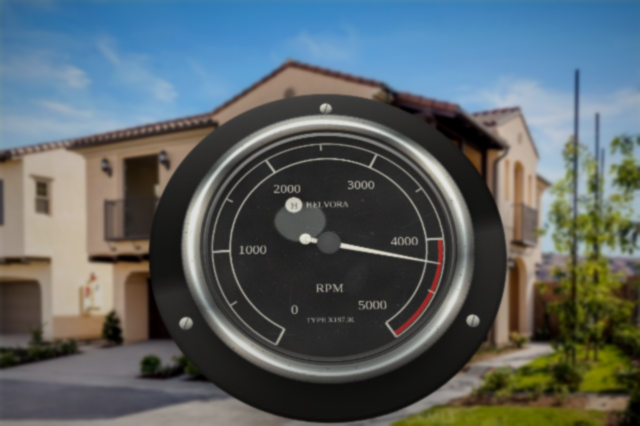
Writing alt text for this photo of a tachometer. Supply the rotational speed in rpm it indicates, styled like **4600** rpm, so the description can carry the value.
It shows **4250** rpm
